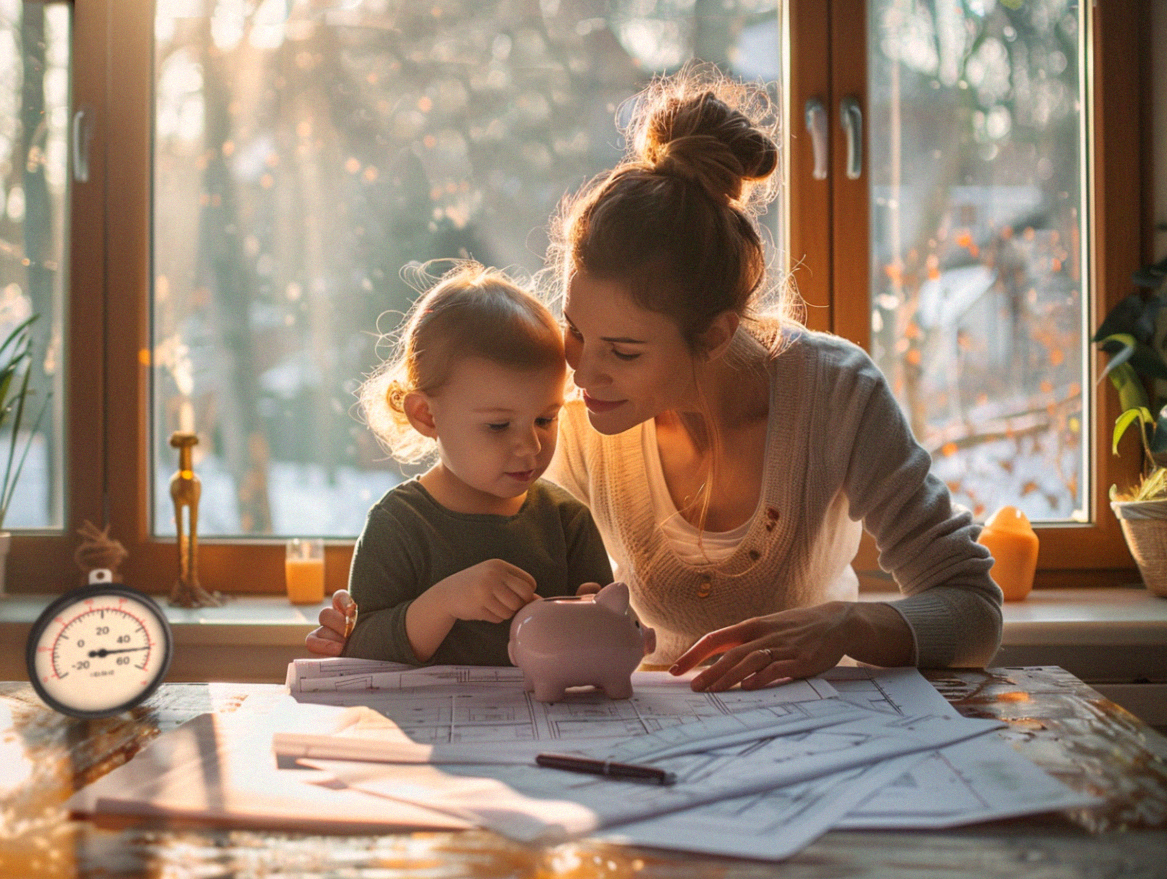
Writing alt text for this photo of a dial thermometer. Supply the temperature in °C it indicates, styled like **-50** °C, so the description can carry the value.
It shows **50** °C
